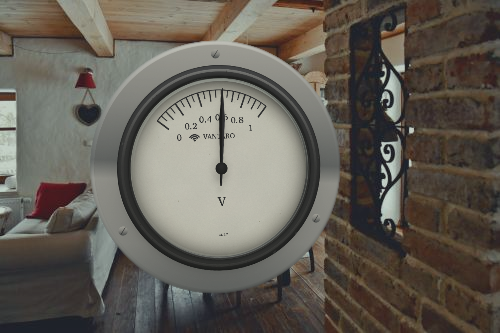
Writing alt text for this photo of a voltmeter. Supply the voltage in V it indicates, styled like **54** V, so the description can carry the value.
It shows **0.6** V
